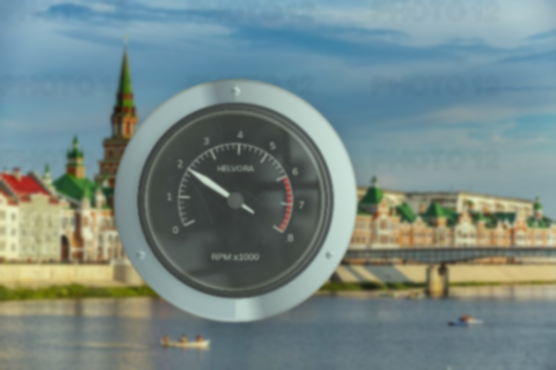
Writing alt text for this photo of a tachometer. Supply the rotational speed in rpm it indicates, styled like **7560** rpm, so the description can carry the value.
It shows **2000** rpm
